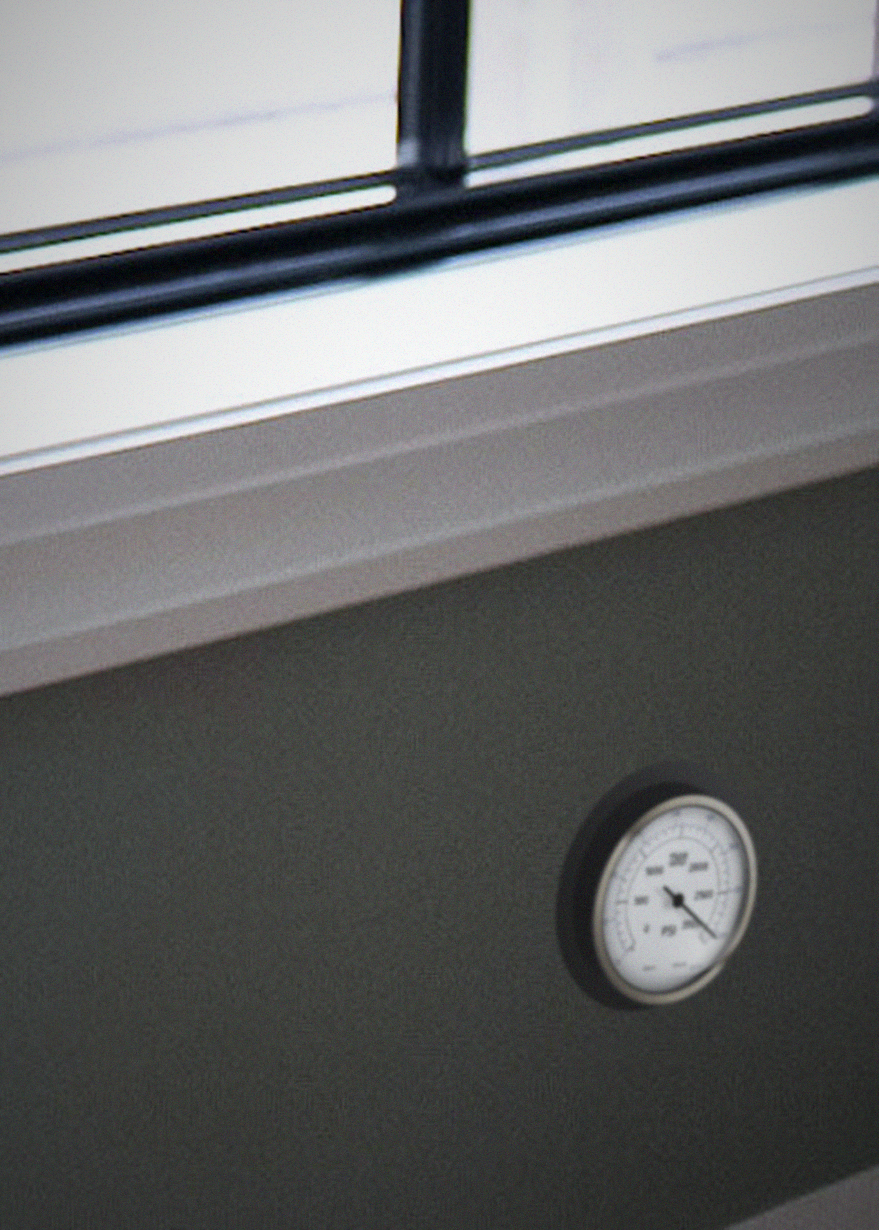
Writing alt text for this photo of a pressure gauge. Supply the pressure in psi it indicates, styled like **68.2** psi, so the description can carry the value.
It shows **2900** psi
